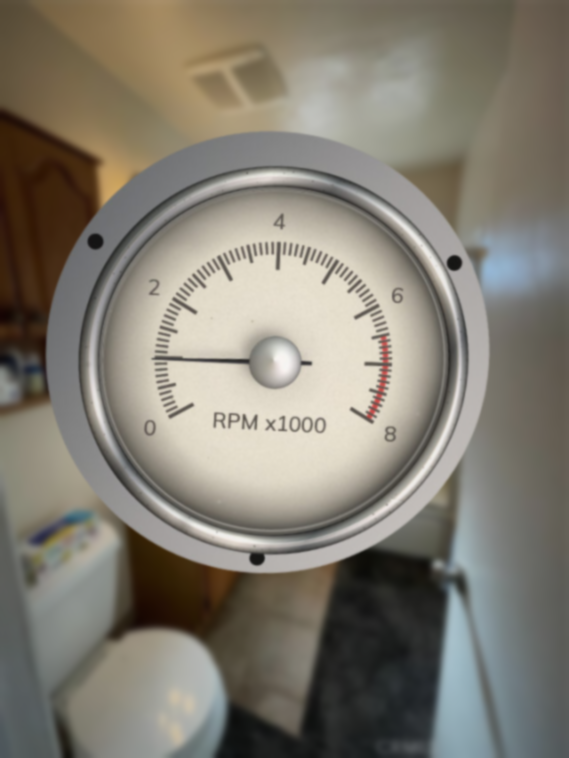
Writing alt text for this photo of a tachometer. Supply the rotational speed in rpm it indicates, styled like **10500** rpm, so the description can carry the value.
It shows **1000** rpm
